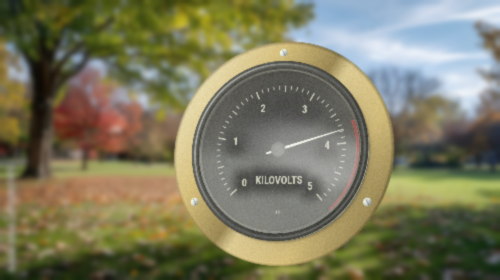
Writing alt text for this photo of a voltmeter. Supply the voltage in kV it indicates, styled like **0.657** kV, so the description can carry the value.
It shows **3.8** kV
